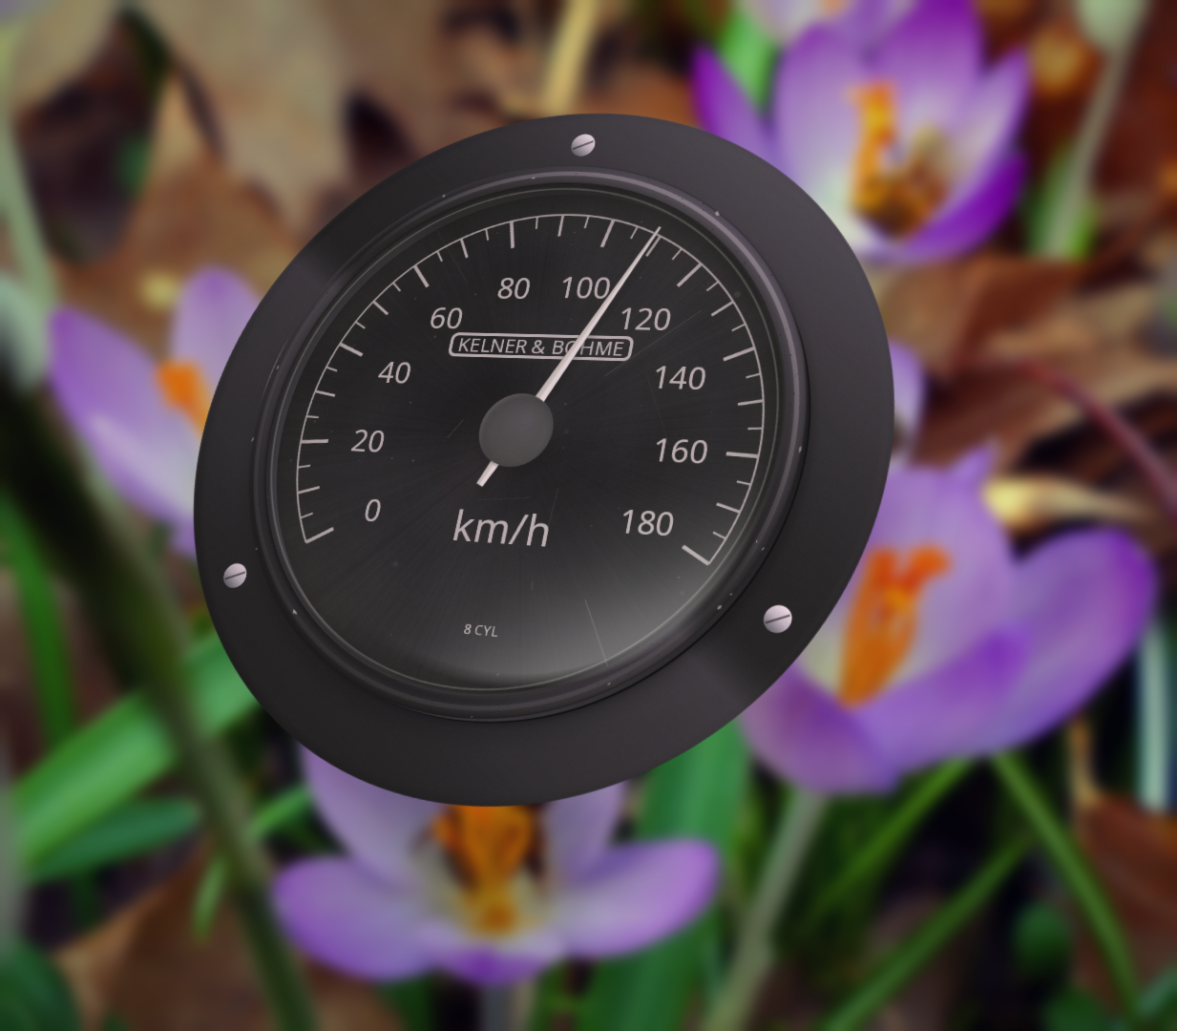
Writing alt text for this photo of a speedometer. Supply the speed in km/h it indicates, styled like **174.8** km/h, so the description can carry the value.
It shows **110** km/h
